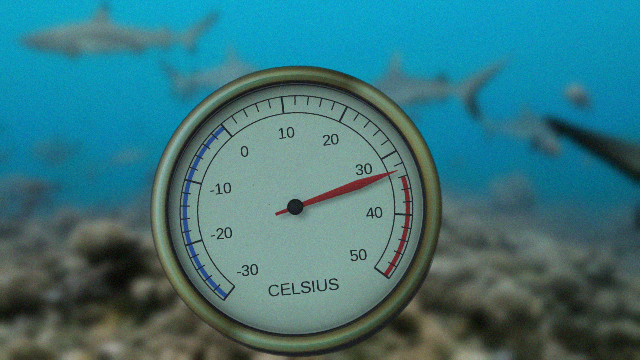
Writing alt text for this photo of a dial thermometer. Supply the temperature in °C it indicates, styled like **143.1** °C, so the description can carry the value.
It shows **33** °C
